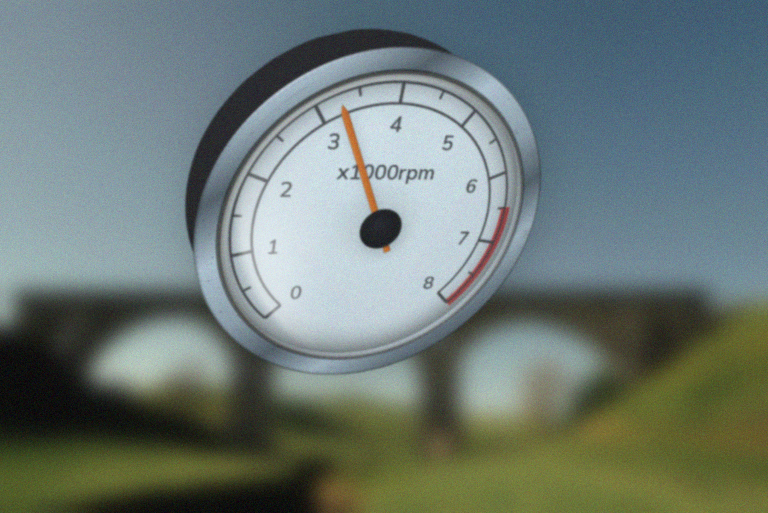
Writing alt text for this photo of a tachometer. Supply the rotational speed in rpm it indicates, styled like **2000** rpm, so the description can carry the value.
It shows **3250** rpm
